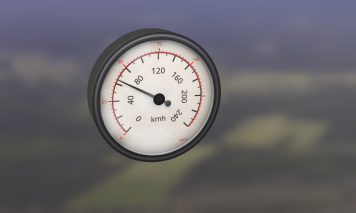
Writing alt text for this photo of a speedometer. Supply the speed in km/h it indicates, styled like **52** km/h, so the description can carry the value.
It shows **65** km/h
